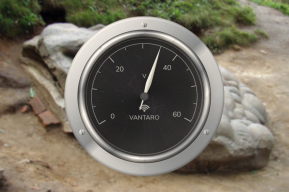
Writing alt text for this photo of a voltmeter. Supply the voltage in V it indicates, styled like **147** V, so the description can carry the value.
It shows **35** V
